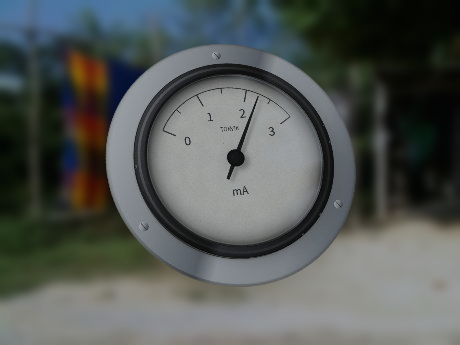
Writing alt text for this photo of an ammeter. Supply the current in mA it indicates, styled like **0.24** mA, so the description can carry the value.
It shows **2.25** mA
